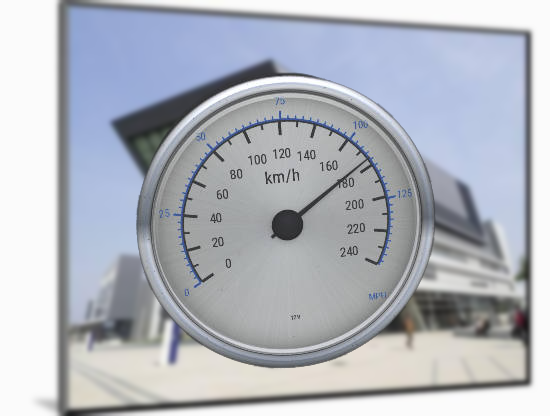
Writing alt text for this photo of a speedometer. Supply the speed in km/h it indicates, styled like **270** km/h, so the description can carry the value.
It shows **175** km/h
